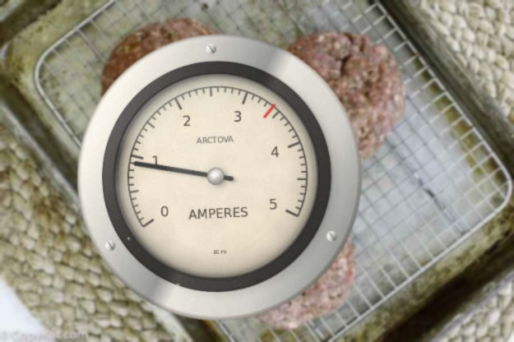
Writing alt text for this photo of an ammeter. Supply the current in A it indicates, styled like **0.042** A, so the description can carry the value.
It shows **0.9** A
